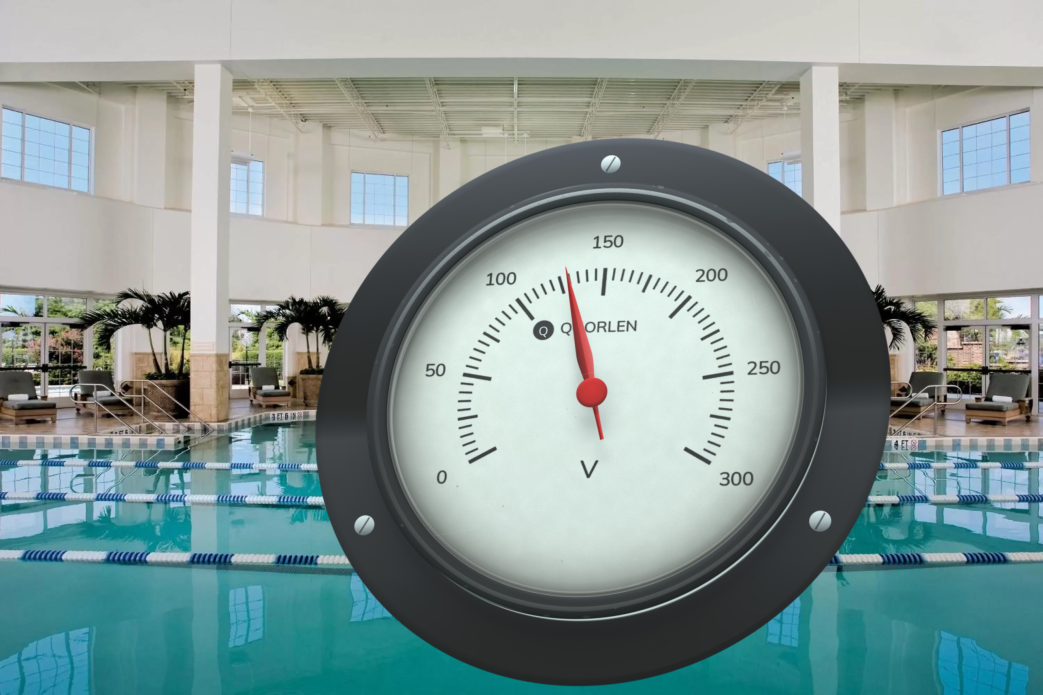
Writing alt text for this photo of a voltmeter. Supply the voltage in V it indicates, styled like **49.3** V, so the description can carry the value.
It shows **130** V
